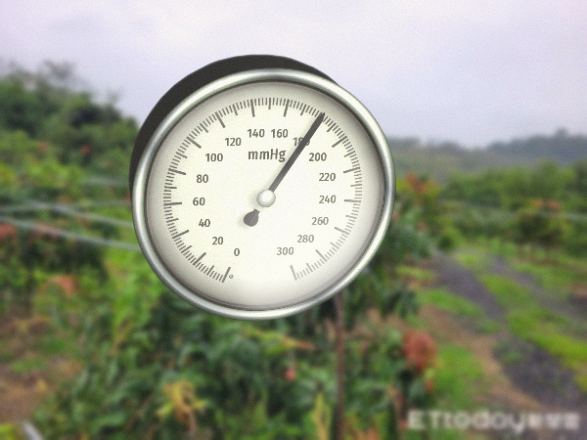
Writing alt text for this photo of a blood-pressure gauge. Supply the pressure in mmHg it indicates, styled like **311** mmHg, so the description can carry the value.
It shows **180** mmHg
